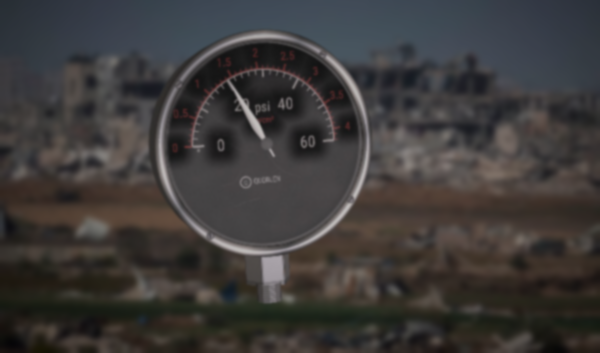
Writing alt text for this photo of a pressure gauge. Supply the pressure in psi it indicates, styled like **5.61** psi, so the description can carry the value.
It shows **20** psi
